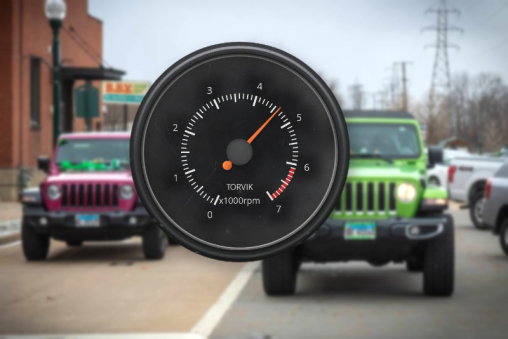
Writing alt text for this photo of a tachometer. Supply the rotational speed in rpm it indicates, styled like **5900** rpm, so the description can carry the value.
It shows **4600** rpm
